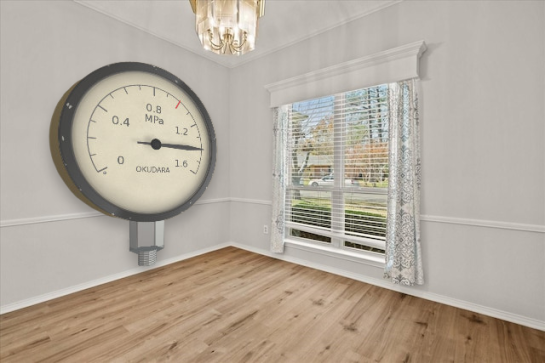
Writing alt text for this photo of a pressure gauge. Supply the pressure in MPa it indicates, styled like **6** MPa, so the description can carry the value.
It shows **1.4** MPa
